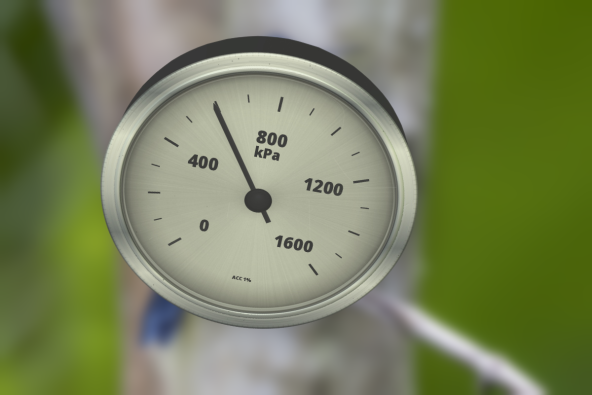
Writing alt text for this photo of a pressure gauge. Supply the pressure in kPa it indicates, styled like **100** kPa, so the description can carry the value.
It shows **600** kPa
